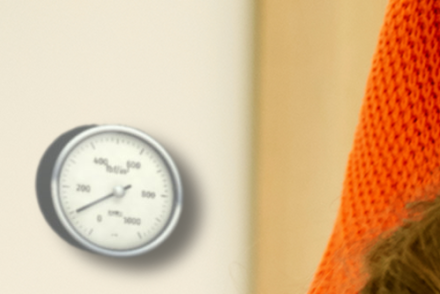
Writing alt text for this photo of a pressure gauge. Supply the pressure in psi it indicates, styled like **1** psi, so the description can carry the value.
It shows **100** psi
